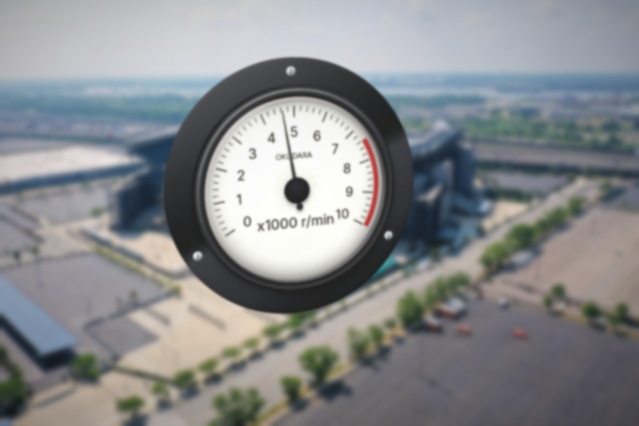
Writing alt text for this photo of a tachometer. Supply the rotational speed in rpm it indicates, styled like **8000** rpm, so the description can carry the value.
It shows **4600** rpm
